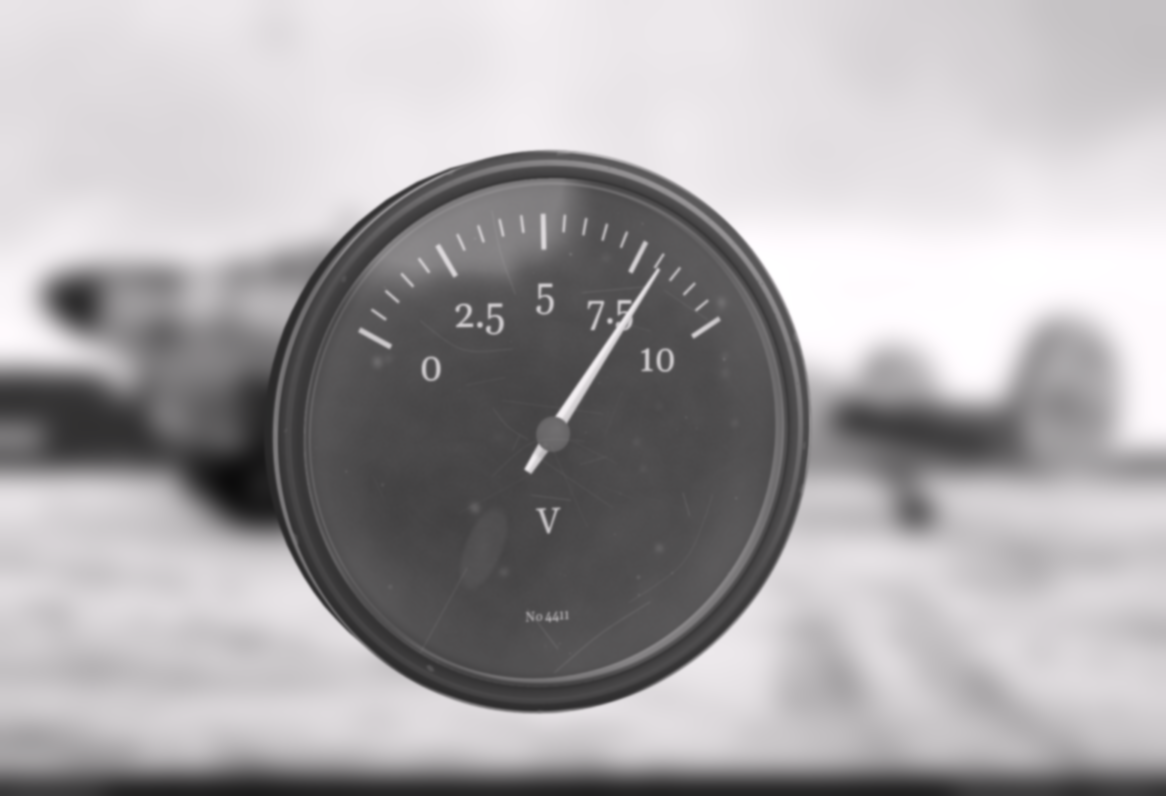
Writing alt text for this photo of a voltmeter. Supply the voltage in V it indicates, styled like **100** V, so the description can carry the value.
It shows **8** V
